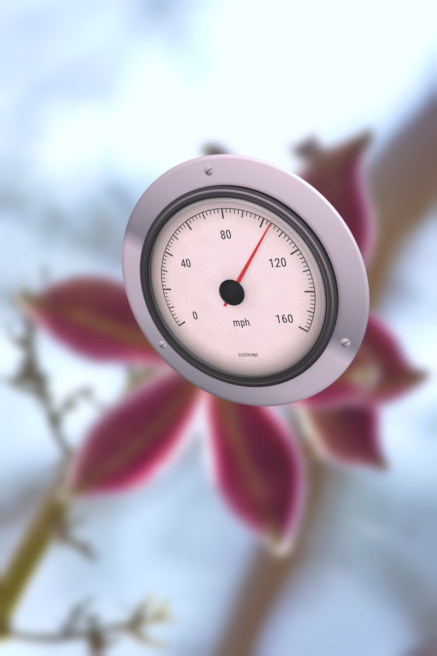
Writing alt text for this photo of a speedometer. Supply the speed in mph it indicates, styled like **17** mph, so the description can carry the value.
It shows **104** mph
